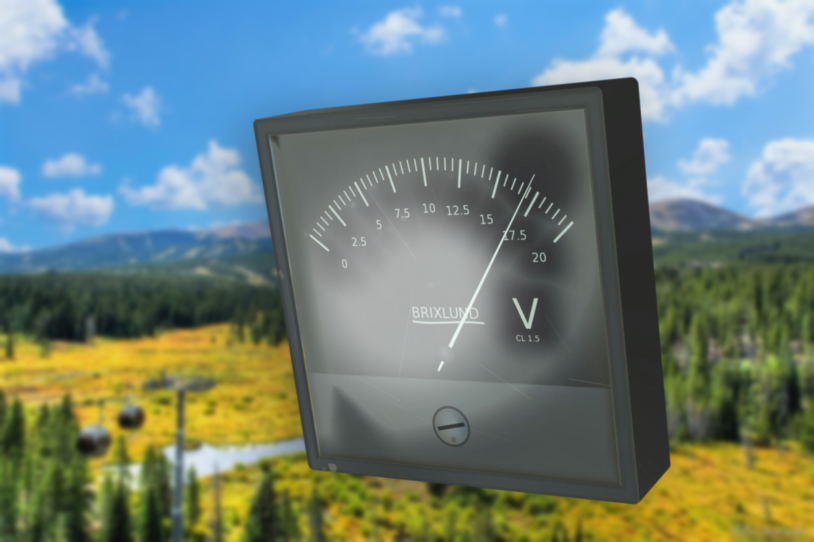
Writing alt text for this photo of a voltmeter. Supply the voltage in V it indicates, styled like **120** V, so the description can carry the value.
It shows **17** V
